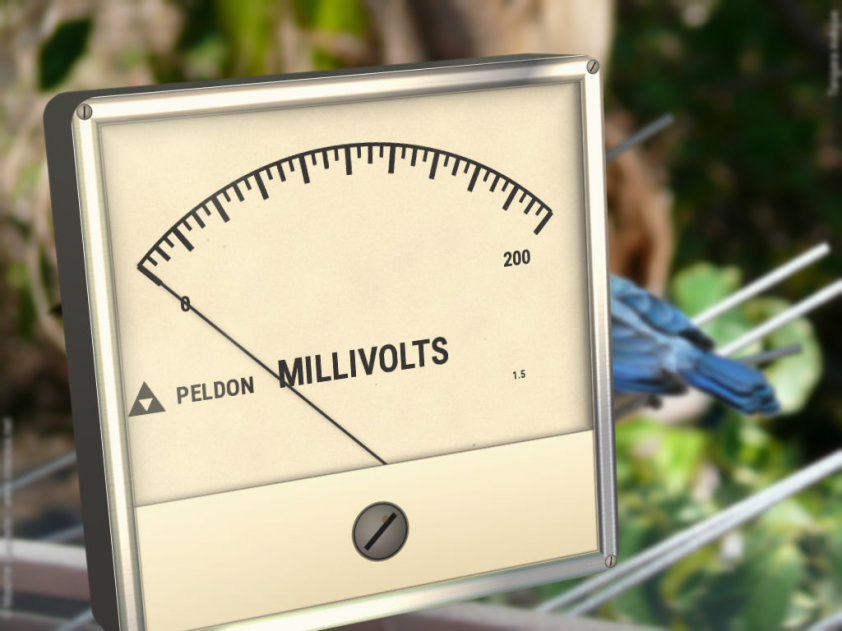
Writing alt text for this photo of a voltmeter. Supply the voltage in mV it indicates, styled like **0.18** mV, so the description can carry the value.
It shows **0** mV
